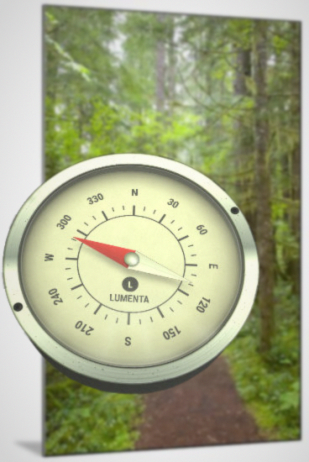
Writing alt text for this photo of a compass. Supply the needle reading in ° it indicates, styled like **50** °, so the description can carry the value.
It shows **290** °
